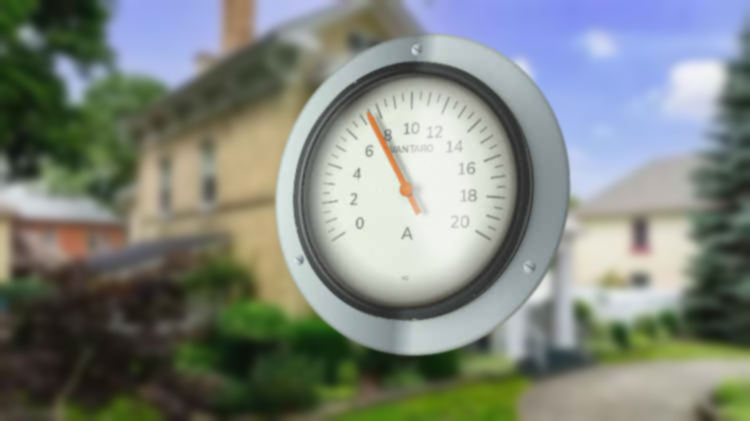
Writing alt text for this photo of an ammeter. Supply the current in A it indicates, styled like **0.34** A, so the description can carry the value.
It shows **7.5** A
